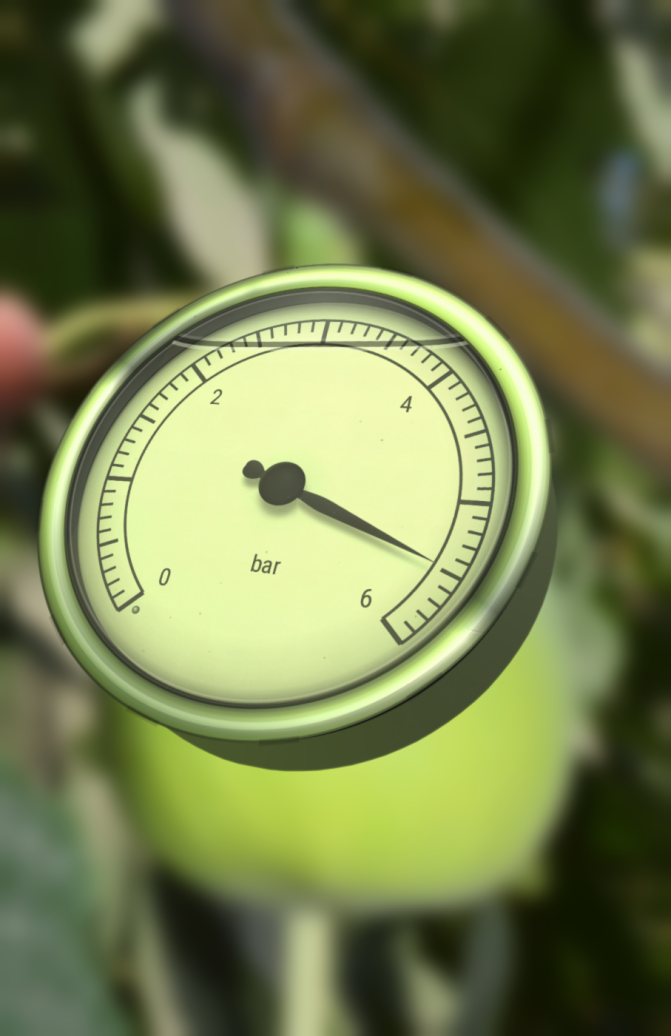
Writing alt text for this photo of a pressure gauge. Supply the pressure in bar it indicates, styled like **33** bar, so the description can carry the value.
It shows **5.5** bar
